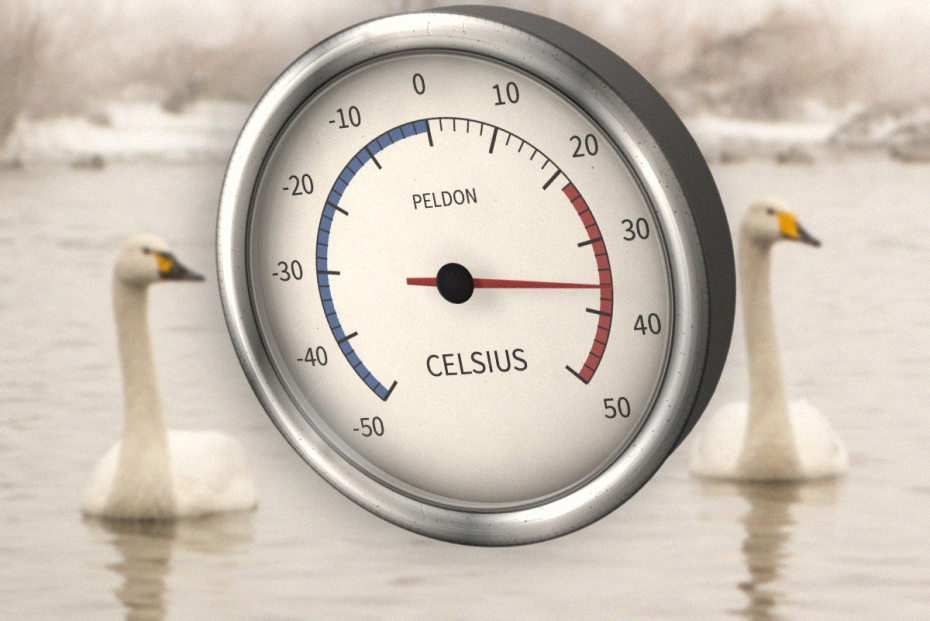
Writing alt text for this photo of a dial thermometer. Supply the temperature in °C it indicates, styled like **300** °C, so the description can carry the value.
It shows **36** °C
